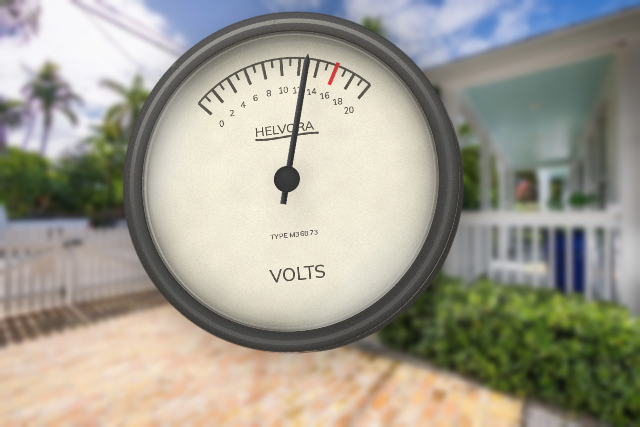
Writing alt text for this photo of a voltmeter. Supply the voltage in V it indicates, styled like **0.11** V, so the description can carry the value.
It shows **13** V
